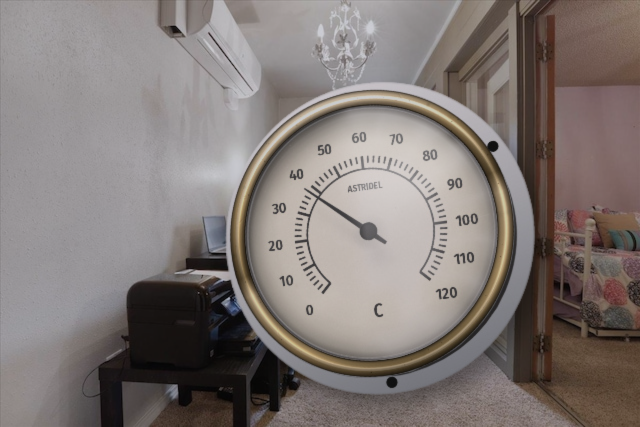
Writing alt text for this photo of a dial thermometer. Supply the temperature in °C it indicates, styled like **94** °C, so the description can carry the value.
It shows **38** °C
